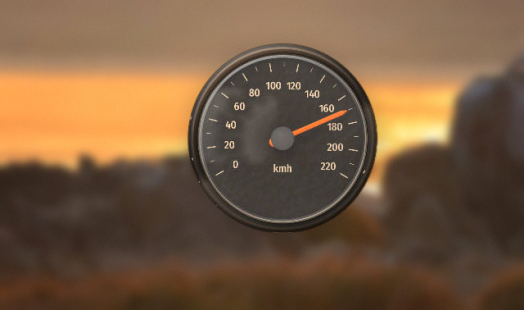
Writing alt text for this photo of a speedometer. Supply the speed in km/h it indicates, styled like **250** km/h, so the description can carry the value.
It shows **170** km/h
